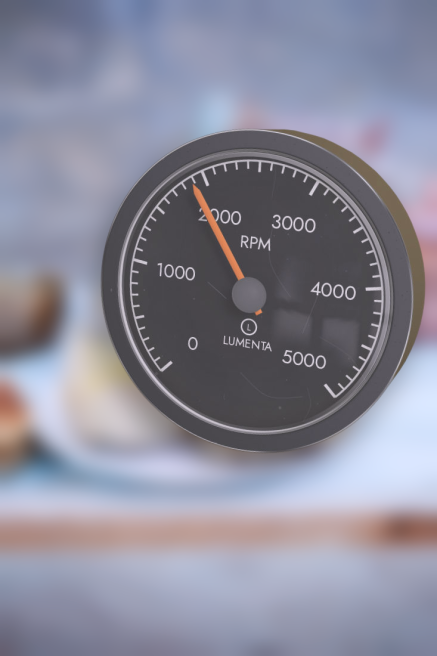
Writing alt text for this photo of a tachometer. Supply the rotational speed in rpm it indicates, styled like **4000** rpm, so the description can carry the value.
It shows **1900** rpm
